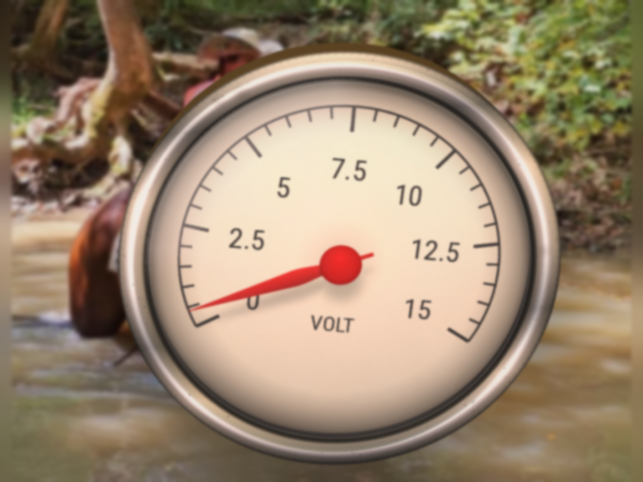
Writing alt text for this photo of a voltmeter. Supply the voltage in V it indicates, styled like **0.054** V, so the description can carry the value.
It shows **0.5** V
